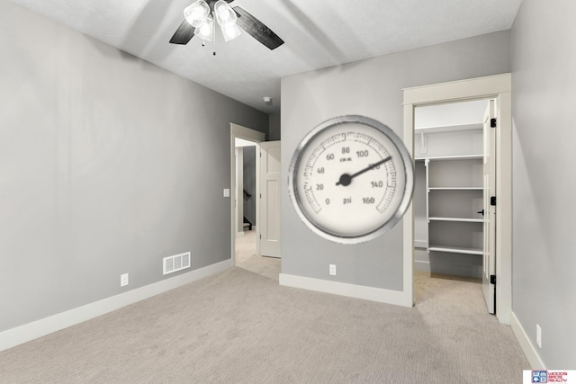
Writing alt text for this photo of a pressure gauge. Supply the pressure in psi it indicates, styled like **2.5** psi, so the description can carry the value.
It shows **120** psi
